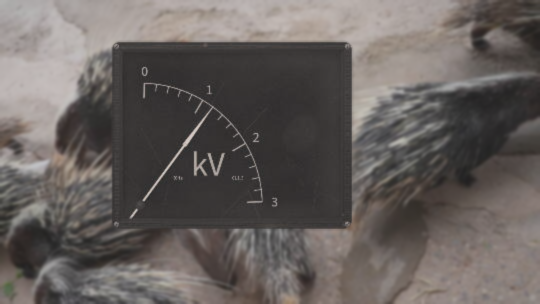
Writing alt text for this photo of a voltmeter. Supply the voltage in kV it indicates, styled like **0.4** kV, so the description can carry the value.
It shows **1.2** kV
